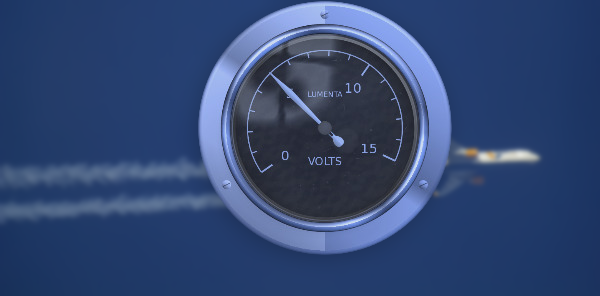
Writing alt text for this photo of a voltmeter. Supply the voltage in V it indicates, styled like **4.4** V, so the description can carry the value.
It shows **5** V
